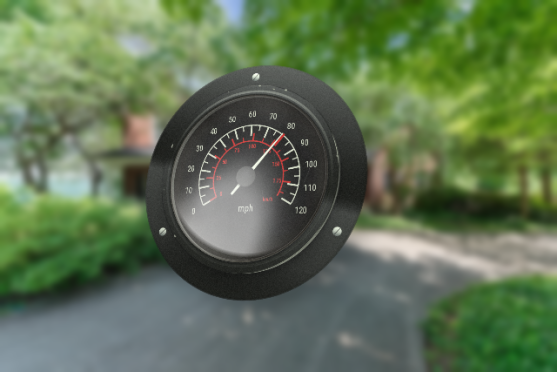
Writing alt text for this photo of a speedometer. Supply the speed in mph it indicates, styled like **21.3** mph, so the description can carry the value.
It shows **80** mph
